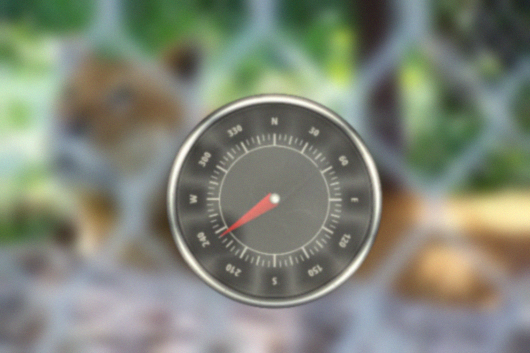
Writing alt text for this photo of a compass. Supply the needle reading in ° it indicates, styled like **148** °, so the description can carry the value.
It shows **235** °
